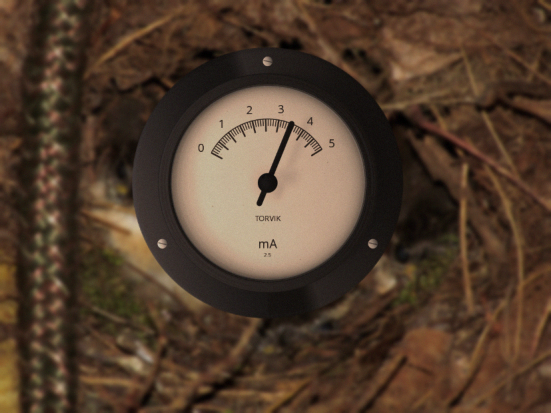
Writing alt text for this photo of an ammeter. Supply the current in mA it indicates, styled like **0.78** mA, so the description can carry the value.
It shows **3.5** mA
